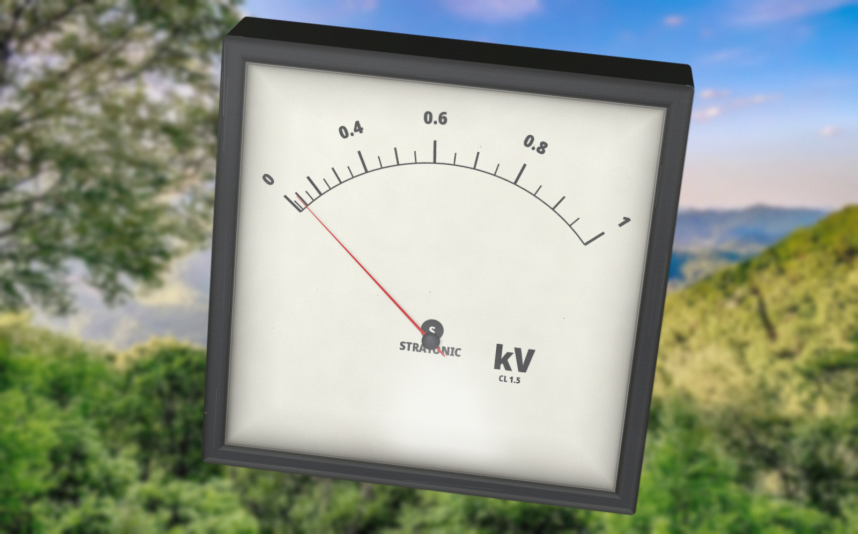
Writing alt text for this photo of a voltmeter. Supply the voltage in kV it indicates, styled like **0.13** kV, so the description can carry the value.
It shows **0.1** kV
